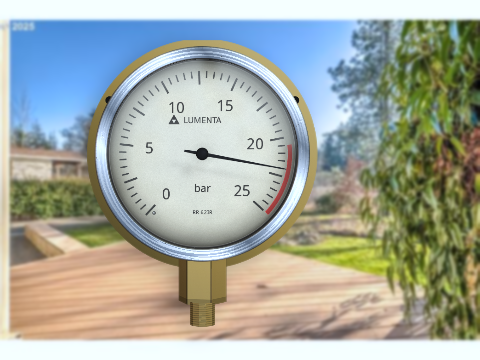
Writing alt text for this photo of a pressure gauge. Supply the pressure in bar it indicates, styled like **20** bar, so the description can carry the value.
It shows **22** bar
